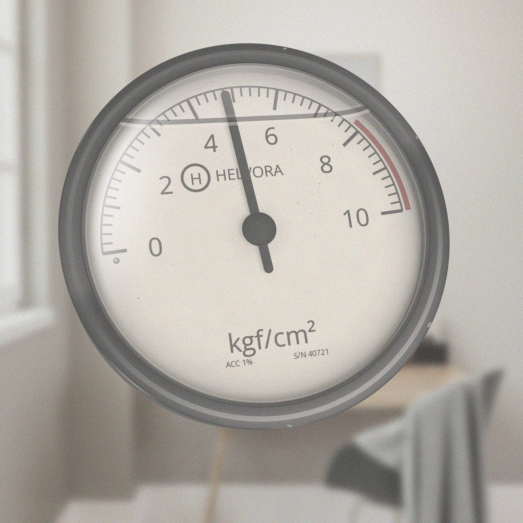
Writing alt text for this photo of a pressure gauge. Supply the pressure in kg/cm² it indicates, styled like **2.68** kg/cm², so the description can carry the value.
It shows **4.8** kg/cm²
